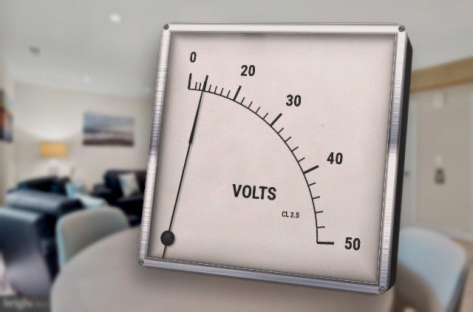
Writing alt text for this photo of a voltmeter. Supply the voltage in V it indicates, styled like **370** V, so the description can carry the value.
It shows **10** V
